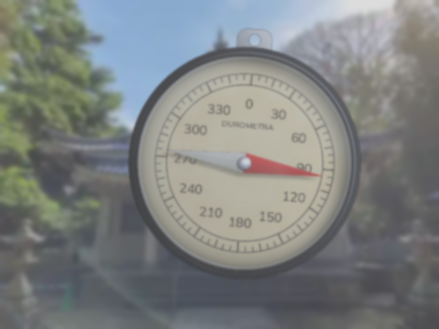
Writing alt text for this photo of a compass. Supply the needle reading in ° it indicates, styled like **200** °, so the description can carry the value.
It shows **95** °
